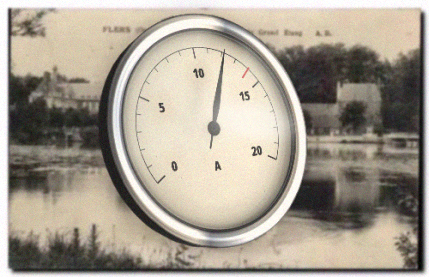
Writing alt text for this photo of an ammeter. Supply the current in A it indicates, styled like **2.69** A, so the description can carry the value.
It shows **12** A
